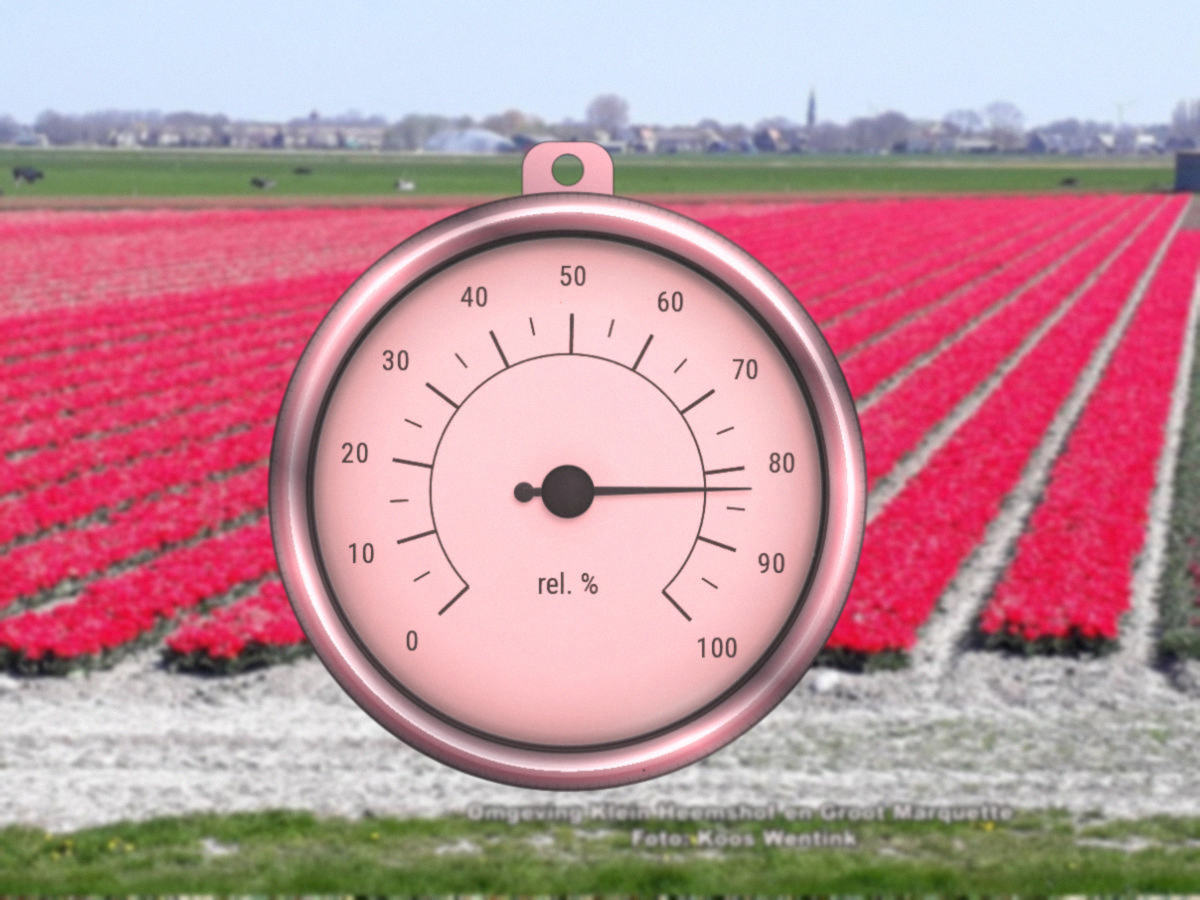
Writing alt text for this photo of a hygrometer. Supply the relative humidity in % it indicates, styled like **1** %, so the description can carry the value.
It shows **82.5** %
